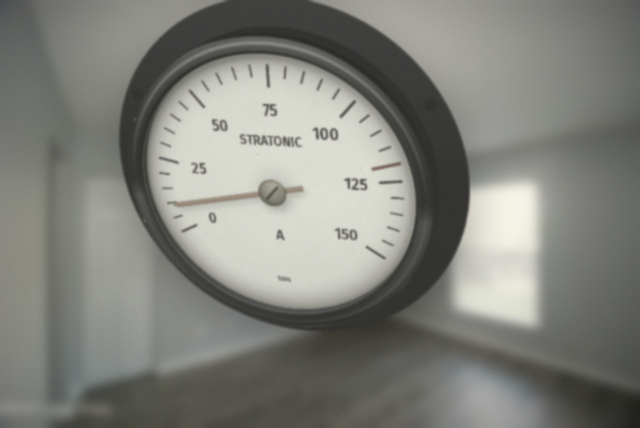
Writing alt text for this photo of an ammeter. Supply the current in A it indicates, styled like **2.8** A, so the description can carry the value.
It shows **10** A
